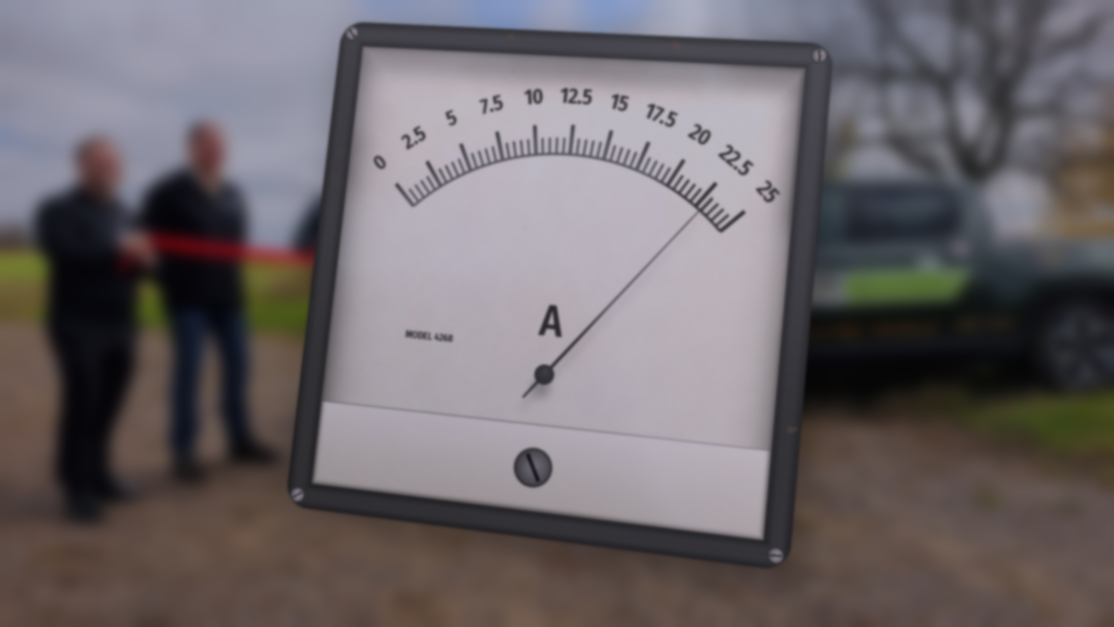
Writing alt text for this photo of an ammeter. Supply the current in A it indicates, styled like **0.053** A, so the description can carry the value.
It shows **23** A
